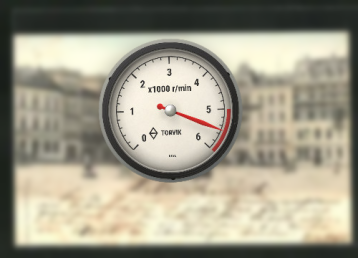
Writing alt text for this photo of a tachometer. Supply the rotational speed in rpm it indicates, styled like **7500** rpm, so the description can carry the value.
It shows **5500** rpm
